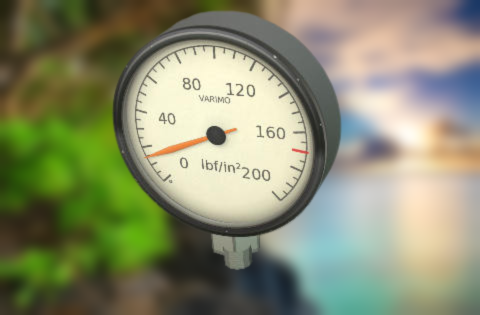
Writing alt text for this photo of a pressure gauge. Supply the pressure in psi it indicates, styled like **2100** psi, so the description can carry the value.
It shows **15** psi
